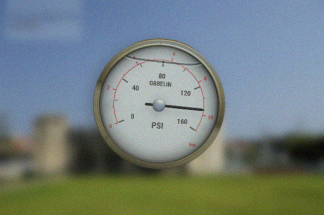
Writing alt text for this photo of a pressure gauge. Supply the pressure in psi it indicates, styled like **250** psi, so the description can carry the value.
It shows **140** psi
